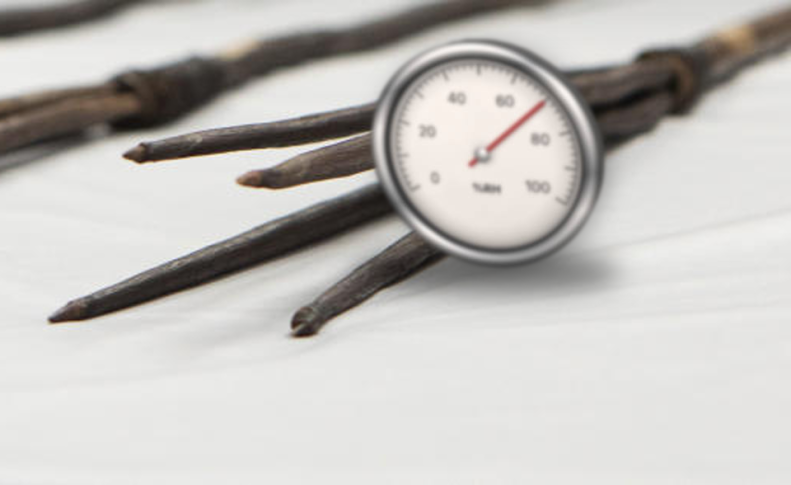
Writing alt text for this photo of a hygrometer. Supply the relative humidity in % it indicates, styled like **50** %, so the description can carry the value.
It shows **70** %
